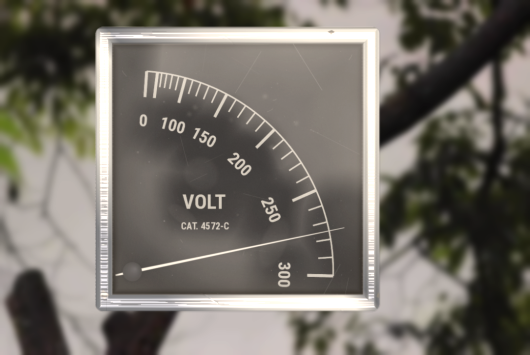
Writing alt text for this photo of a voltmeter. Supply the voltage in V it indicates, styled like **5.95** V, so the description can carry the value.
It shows **275** V
